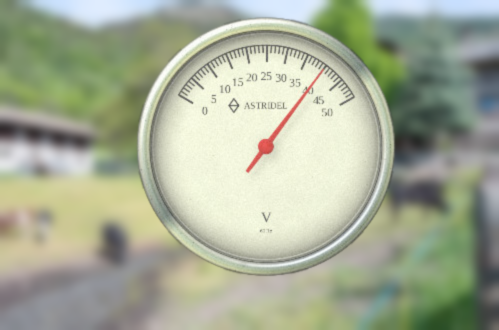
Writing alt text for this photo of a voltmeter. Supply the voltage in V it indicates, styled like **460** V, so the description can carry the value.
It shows **40** V
